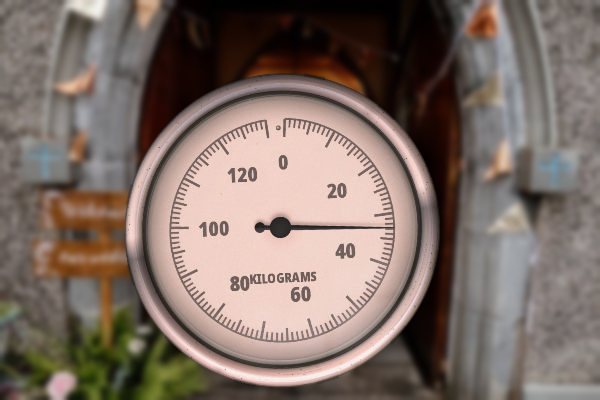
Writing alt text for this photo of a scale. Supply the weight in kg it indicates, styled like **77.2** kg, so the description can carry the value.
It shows **33** kg
